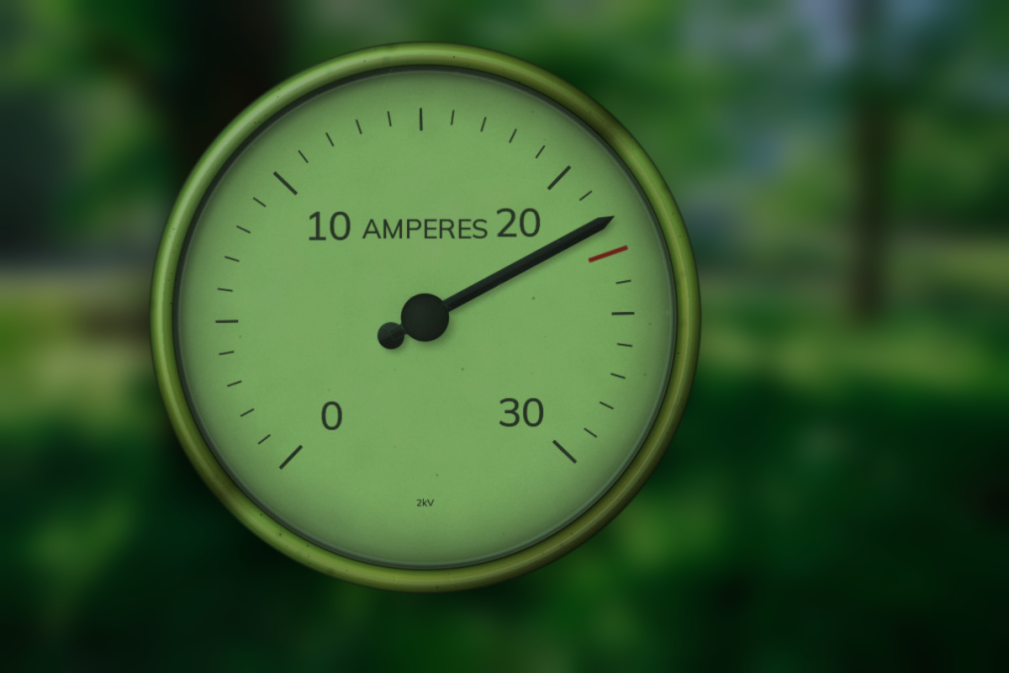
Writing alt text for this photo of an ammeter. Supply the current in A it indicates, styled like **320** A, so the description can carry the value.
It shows **22** A
